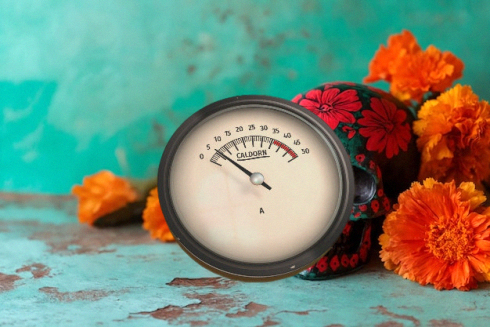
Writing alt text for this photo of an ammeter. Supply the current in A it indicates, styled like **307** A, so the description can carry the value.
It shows **5** A
